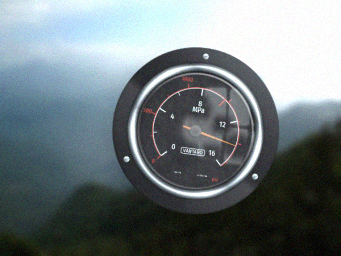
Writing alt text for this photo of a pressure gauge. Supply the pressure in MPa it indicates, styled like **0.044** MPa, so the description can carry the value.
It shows **14** MPa
